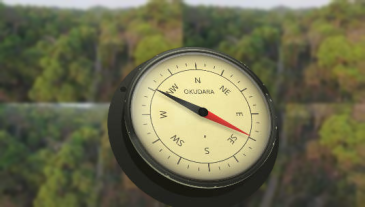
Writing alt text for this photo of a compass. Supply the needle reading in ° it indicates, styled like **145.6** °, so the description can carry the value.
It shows **120** °
